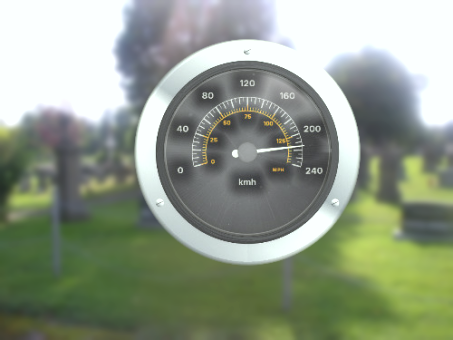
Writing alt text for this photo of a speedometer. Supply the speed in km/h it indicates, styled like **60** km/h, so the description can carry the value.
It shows **215** km/h
